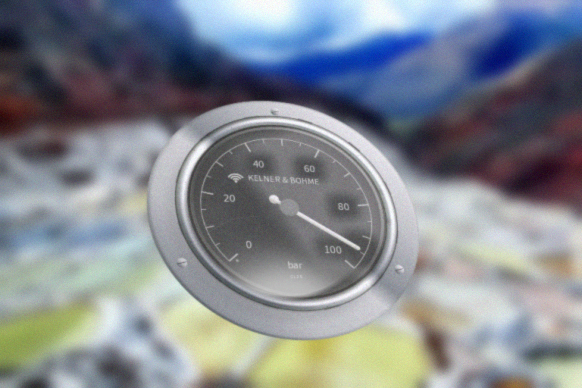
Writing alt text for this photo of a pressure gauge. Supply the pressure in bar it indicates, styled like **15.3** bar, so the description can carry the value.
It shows **95** bar
